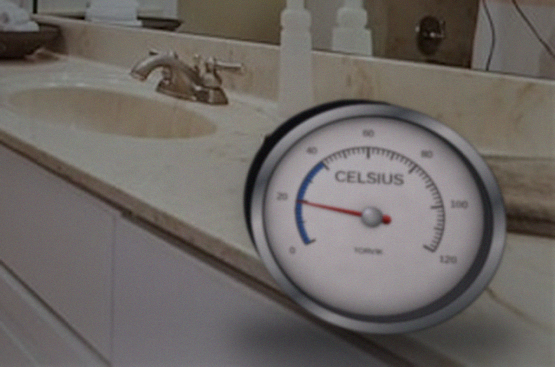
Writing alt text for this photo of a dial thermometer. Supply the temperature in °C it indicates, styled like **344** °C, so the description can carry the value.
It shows **20** °C
